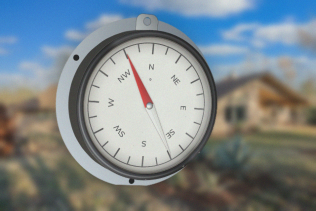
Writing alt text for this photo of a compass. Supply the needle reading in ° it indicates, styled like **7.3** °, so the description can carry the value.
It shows **330** °
